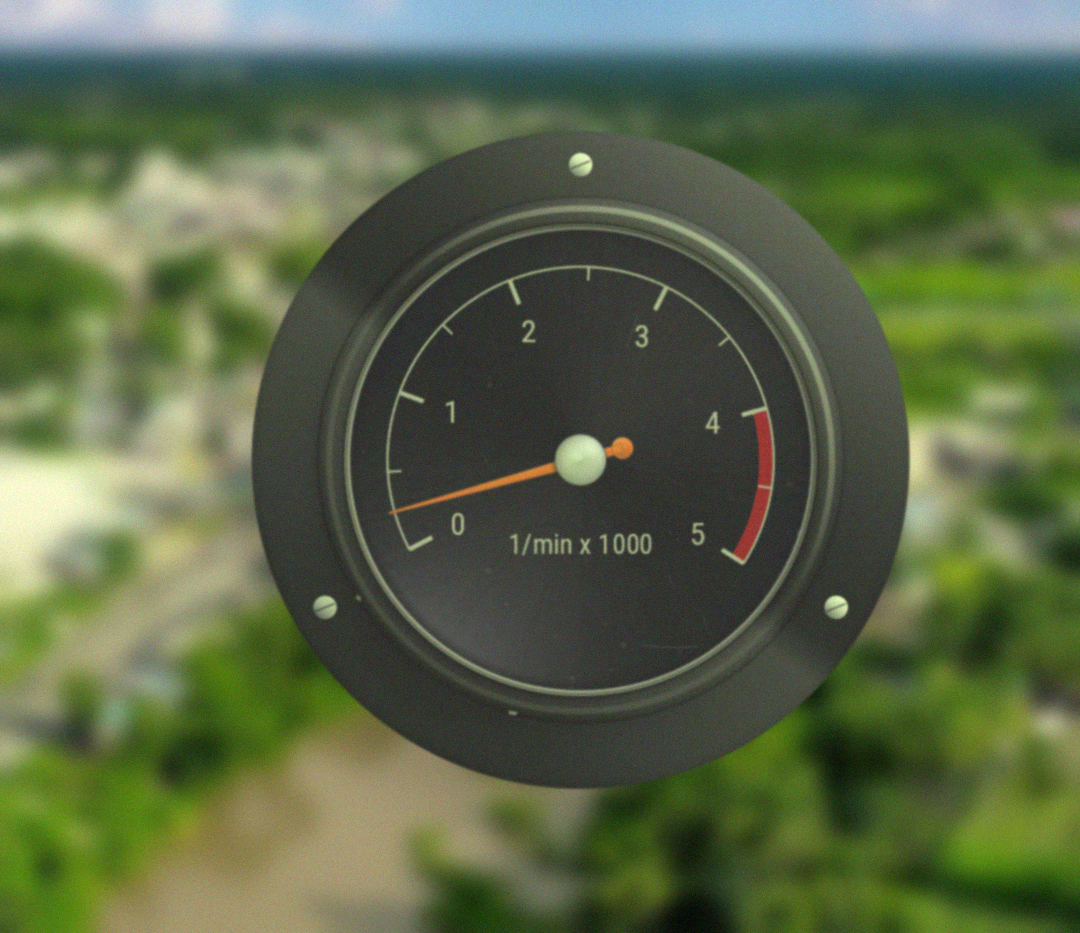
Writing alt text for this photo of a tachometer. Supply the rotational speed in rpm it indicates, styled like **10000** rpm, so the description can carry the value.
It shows **250** rpm
